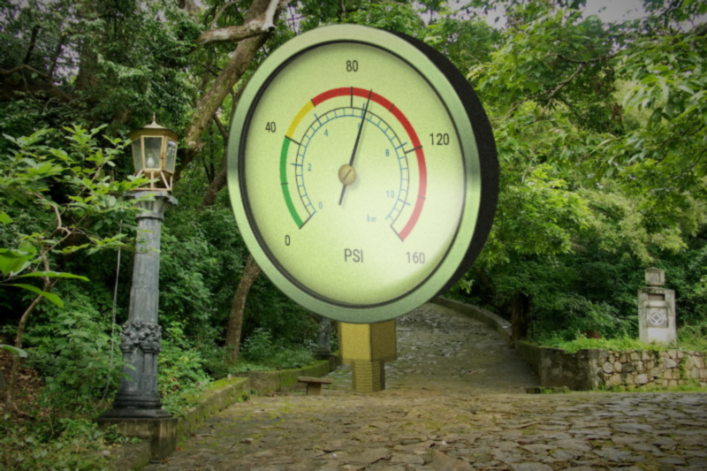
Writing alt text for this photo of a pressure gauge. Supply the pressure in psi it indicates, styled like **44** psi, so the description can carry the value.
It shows **90** psi
